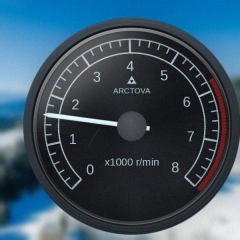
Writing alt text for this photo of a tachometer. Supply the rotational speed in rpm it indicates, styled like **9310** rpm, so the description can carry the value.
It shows **1600** rpm
